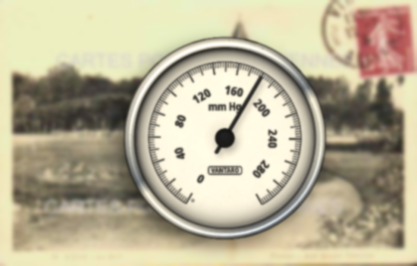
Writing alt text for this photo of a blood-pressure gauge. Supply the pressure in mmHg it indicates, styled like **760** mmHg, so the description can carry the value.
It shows **180** mmHg
